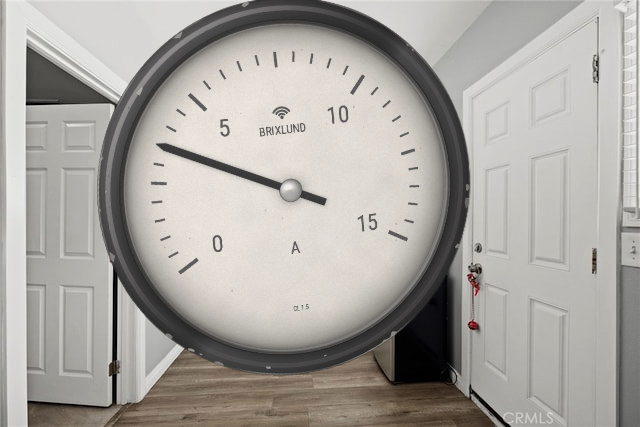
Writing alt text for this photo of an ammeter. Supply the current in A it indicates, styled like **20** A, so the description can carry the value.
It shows **3.5** A
